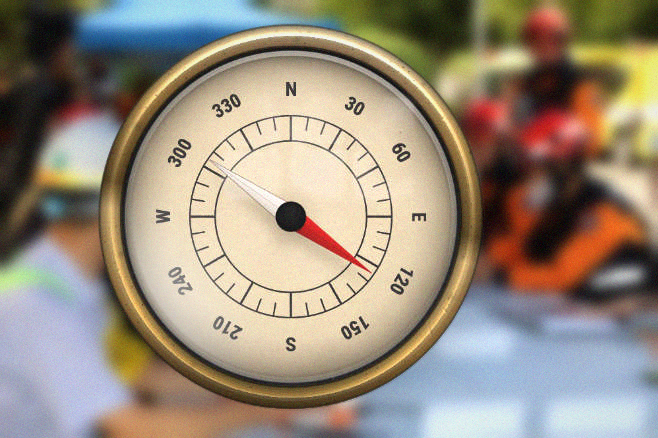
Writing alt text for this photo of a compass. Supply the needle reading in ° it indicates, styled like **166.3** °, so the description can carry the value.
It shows **125** °
